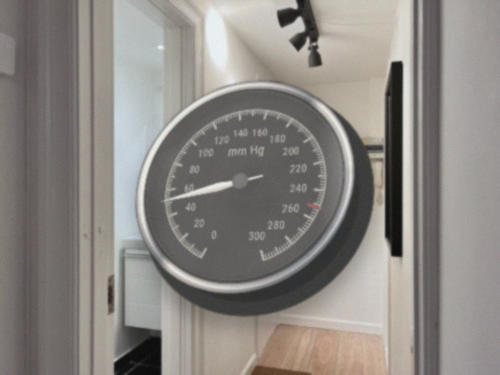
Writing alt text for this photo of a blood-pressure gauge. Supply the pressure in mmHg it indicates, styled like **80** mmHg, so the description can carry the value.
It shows **50** mmHg
